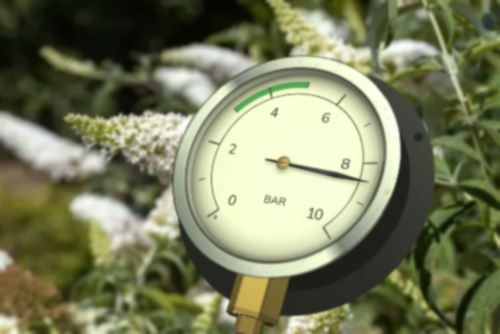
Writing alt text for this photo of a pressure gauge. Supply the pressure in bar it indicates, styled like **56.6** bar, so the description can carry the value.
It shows **8.5** bar
